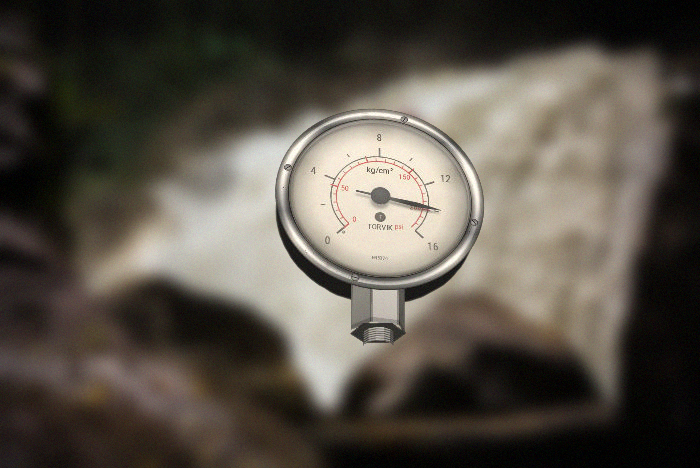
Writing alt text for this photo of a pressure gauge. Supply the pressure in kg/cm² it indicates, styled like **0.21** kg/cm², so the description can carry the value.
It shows **14** kg/cm²
